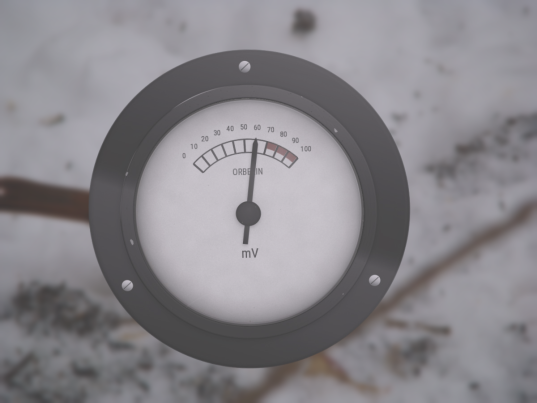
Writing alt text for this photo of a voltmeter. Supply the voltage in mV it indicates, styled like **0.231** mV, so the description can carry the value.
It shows **60** mV
